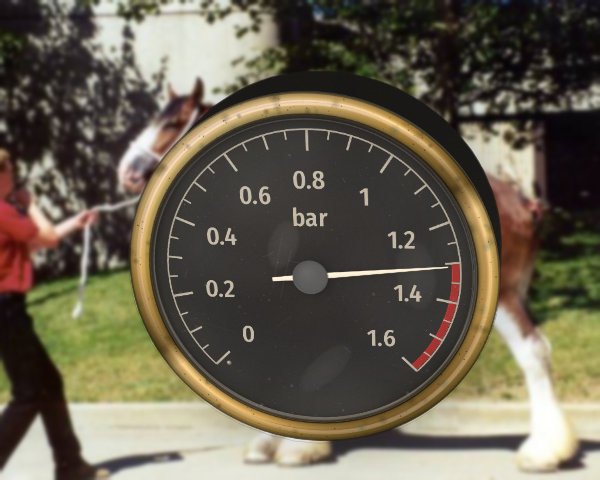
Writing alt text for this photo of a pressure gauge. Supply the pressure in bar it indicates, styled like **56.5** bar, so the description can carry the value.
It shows **1.3** bar
